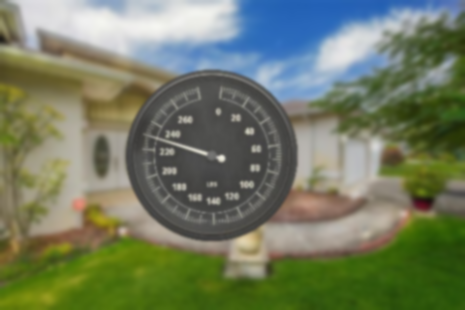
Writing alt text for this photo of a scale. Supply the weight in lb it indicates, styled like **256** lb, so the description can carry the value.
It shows **230** lb
